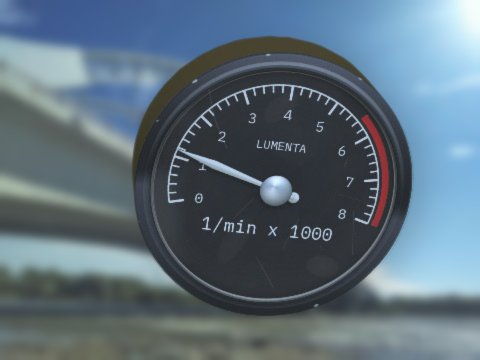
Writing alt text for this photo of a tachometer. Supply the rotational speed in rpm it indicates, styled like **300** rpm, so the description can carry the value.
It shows **1200** rpm
